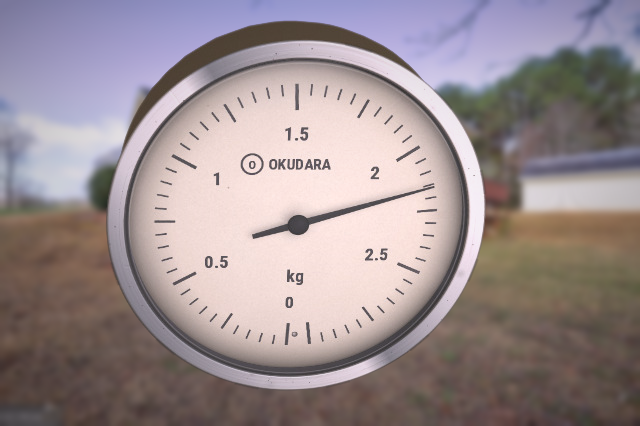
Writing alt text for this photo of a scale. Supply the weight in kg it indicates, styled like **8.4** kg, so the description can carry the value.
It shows **2.15** kg
